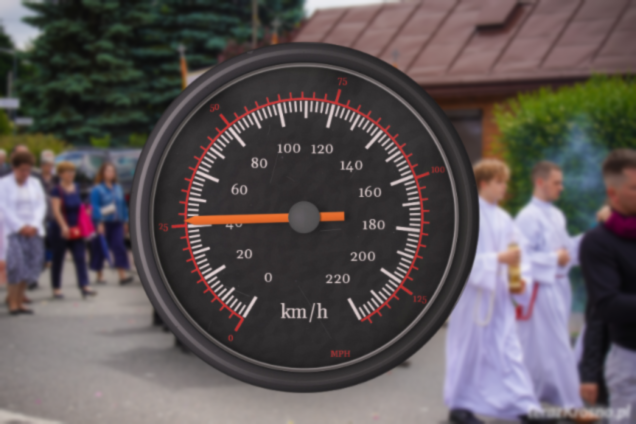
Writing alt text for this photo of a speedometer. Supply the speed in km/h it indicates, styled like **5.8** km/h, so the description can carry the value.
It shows **42** km/h
